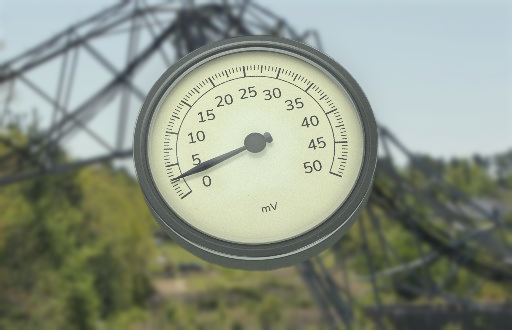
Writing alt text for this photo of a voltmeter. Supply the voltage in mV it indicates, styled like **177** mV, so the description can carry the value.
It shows **2.5** mV
